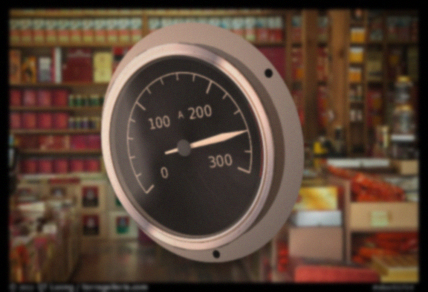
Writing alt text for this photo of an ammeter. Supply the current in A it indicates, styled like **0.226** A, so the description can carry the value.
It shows **260** A
